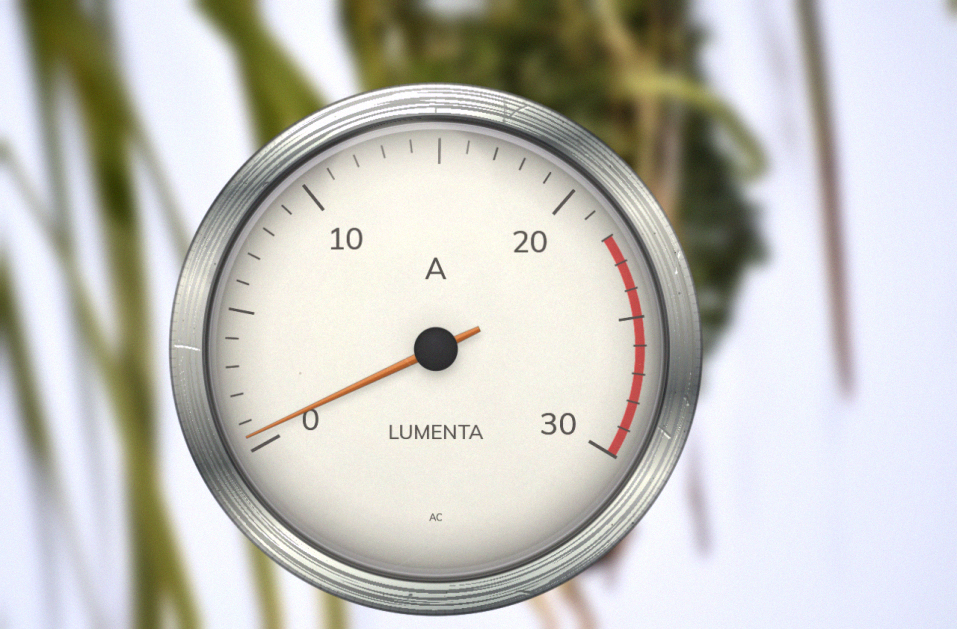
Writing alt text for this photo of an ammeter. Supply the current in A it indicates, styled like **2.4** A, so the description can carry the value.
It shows **0.5** A
